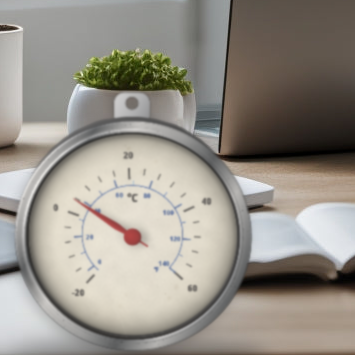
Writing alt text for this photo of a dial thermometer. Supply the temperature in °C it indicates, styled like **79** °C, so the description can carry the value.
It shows **4** °C
